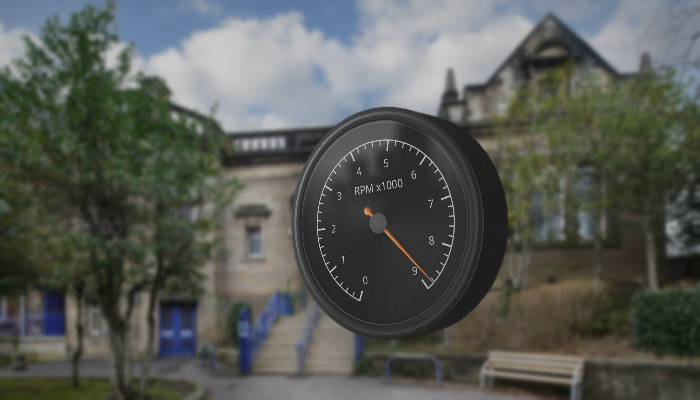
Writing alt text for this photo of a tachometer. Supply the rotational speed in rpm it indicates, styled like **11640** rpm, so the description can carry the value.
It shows **8800** rpm
